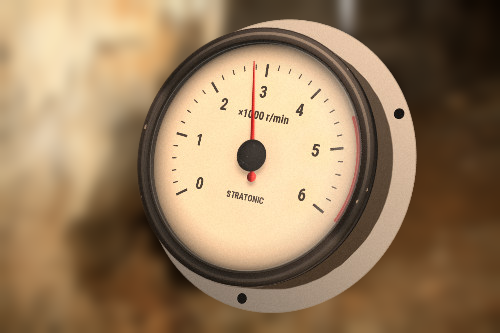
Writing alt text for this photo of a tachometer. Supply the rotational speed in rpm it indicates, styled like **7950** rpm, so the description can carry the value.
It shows **2800** rpm
